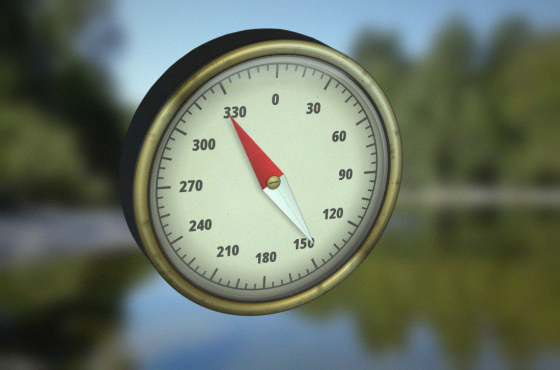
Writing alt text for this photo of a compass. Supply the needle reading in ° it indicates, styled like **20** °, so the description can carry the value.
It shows **325** °
